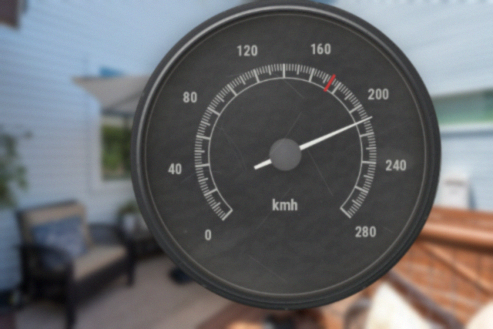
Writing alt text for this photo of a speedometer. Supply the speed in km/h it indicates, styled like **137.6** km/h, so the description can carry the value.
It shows **210** km/h
